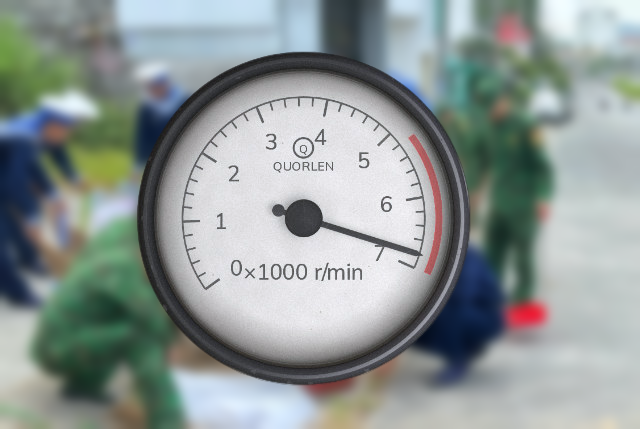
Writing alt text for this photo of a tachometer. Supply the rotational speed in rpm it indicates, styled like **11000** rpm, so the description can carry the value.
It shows **6800** rpm
